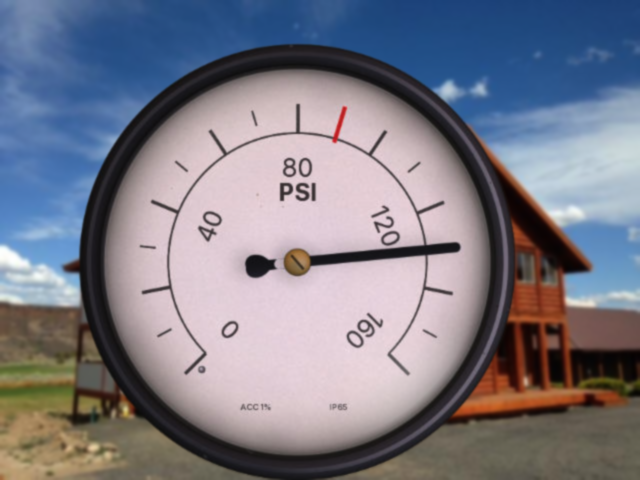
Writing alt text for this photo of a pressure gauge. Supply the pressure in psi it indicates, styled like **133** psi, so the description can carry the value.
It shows **130** psi
